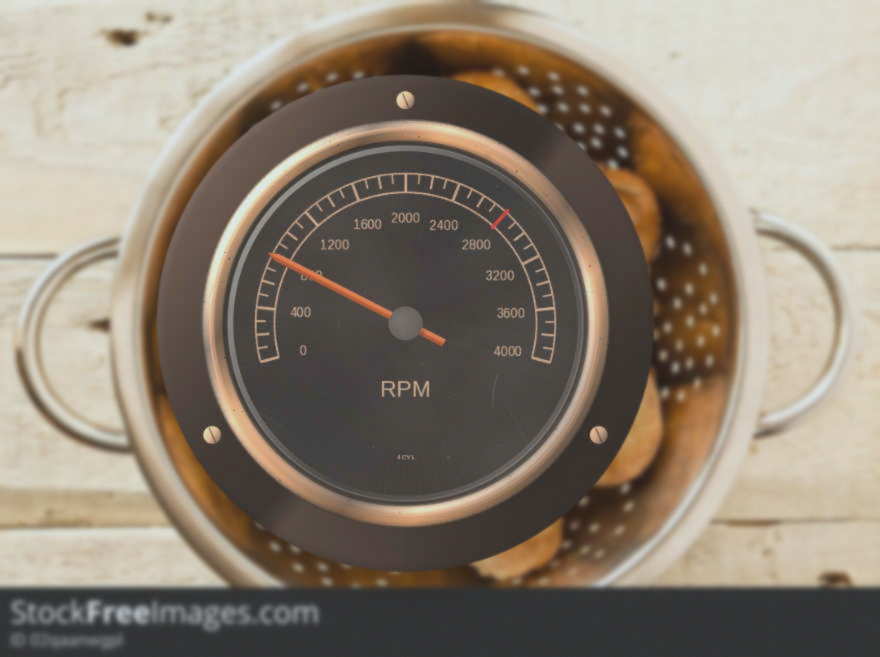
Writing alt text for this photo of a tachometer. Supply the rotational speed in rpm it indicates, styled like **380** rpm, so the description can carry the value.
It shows **800** rpm
